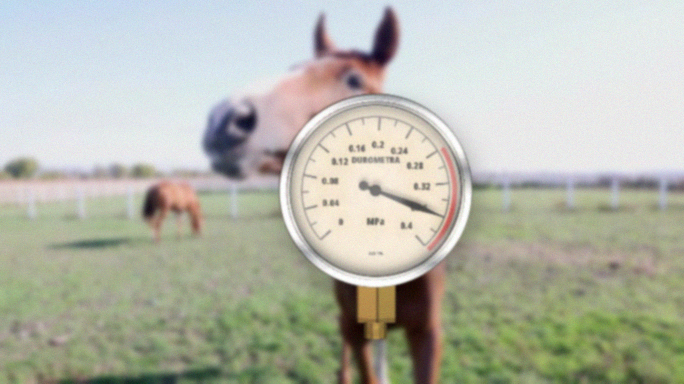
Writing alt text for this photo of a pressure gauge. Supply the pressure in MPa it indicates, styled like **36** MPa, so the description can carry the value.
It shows **0.36** MPa
